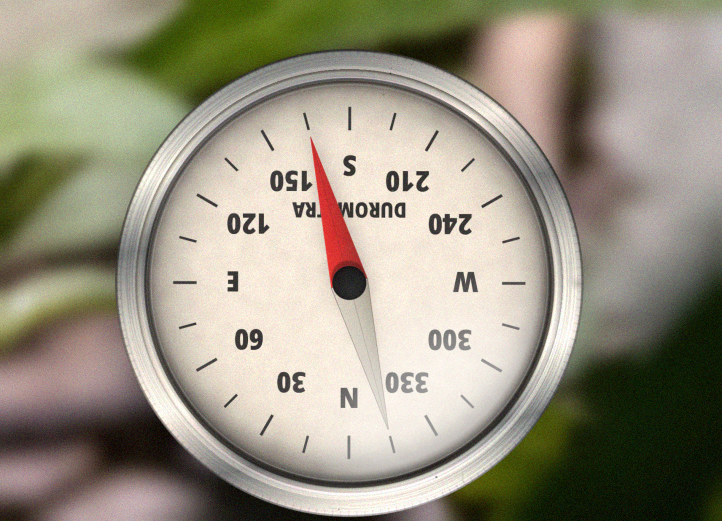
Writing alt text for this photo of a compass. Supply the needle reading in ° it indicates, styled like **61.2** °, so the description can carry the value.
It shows **165** °
